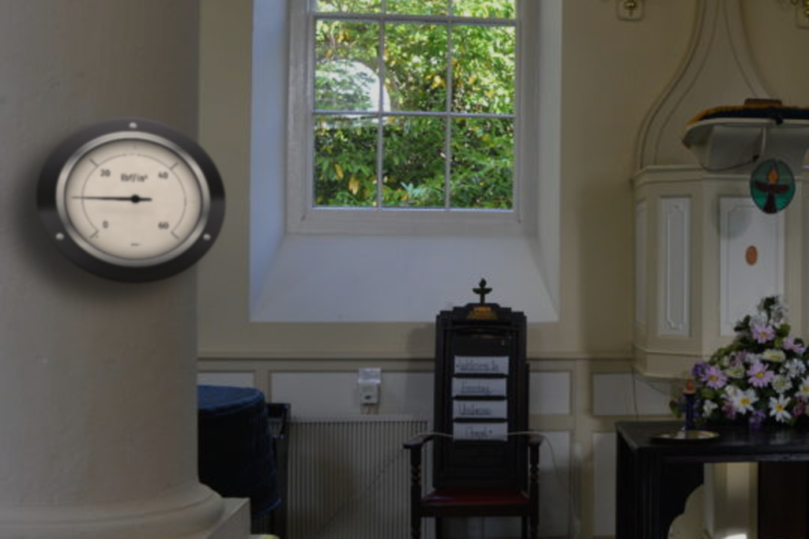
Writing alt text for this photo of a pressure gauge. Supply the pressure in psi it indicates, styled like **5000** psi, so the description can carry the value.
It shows **10** psi
